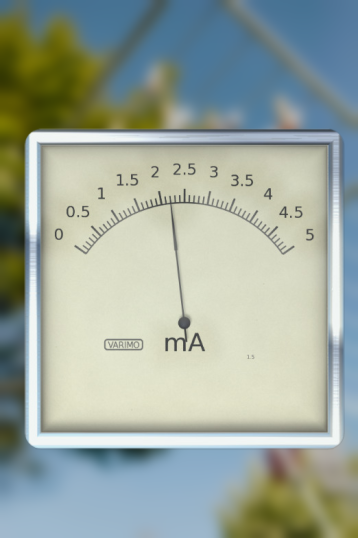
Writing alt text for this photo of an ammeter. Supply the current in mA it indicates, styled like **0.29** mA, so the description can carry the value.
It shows **2.2** mA
